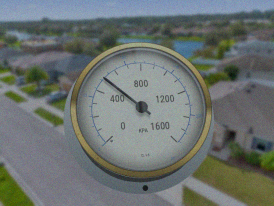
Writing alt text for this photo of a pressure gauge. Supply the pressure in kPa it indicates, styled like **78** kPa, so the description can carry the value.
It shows **500** kPa
